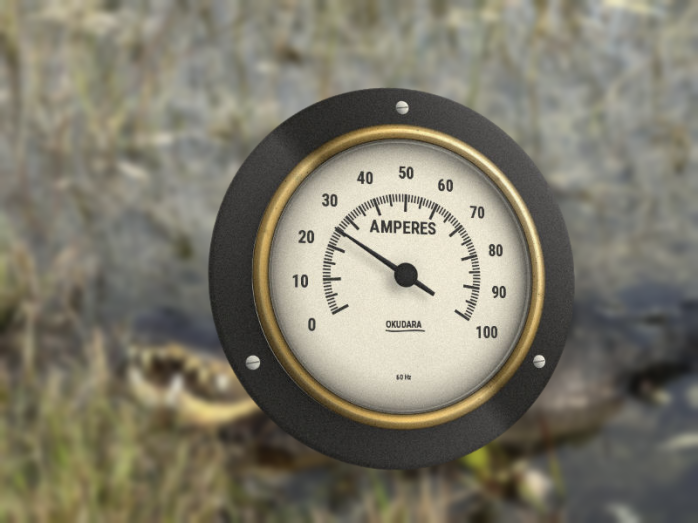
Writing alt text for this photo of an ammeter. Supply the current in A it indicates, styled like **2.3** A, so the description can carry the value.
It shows **25** A
